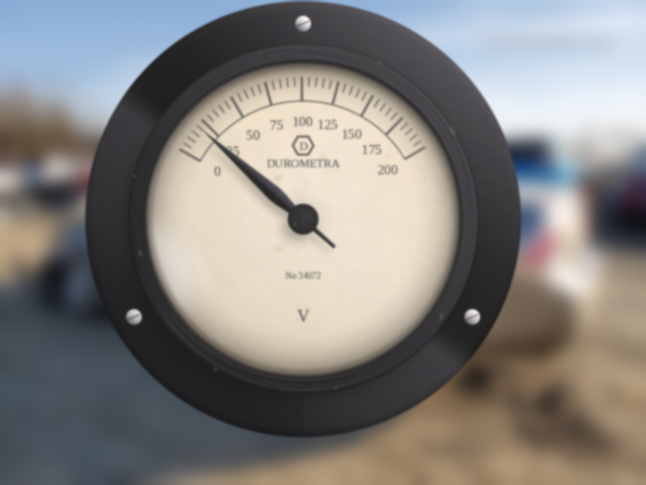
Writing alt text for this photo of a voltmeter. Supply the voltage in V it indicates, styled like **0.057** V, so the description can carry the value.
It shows **20** V
